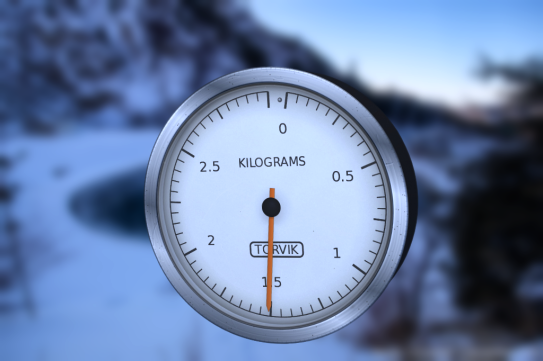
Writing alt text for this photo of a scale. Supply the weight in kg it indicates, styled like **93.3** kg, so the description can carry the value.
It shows **1.5** kg
